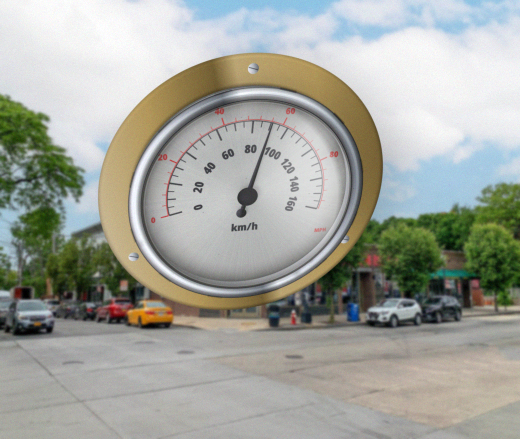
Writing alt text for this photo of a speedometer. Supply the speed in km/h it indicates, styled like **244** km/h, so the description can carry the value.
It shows **90** km/h
